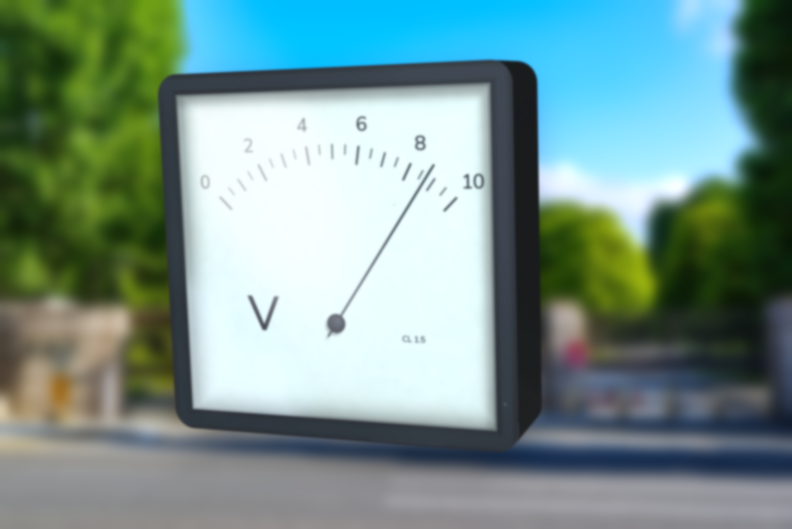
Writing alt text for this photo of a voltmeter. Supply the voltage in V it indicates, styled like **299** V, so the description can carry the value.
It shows **8.75** V
